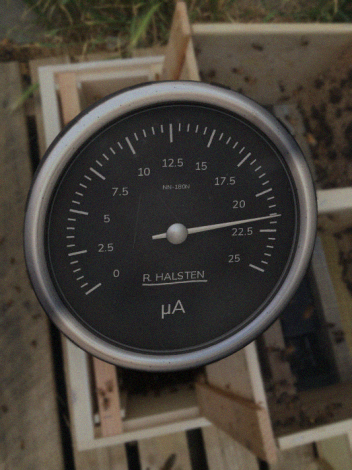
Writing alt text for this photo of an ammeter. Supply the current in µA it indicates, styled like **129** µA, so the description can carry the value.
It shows **21.5** µA
